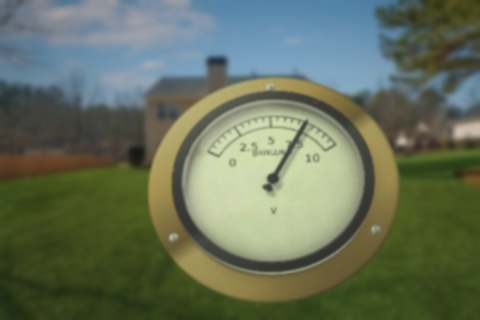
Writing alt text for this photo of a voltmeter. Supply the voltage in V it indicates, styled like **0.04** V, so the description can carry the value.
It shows **7.5** V
